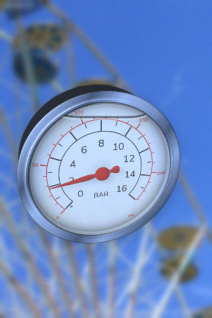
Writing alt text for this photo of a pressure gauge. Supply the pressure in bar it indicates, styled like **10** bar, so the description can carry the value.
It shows **2** bar
